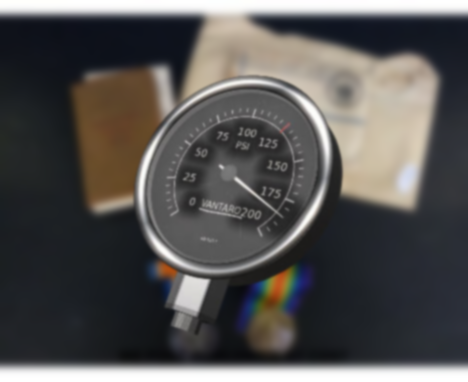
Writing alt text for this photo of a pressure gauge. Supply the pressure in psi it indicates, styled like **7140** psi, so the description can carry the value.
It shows **185** psi
